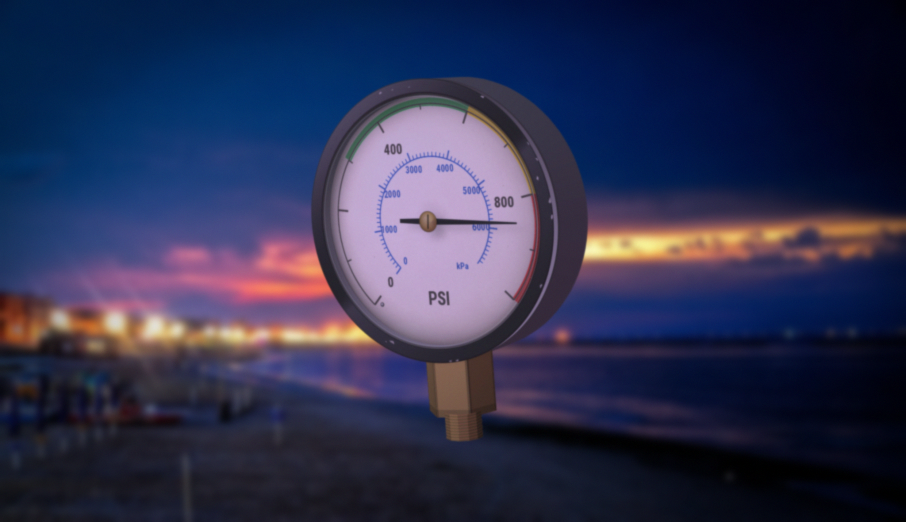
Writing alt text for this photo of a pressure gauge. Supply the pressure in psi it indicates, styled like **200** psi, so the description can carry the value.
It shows **850** psi
